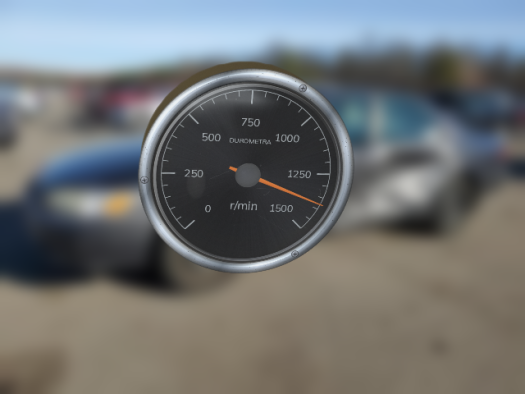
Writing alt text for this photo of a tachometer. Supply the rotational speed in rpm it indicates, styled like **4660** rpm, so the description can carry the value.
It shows **1375** rpm
